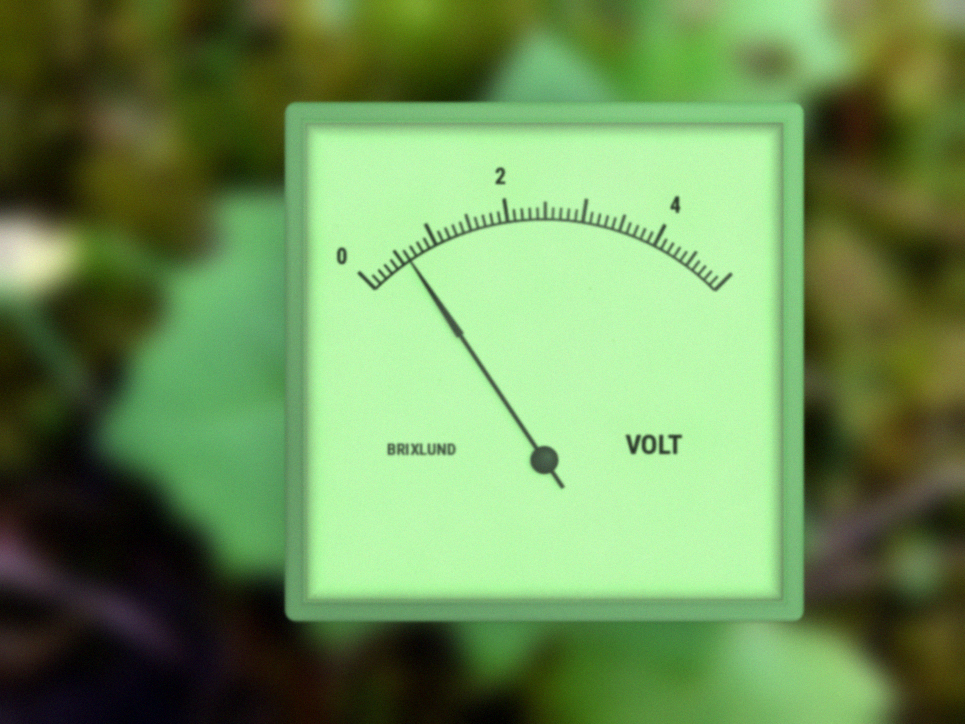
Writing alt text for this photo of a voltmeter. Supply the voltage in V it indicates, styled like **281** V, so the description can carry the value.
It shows **0.6** V
